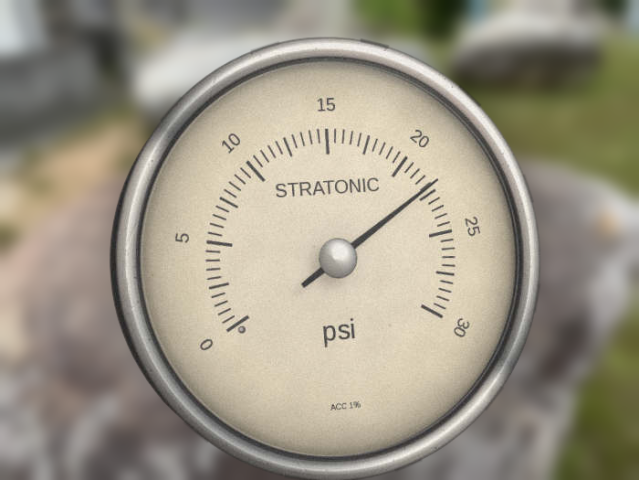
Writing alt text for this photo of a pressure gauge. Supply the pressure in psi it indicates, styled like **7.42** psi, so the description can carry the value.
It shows **22** psi
